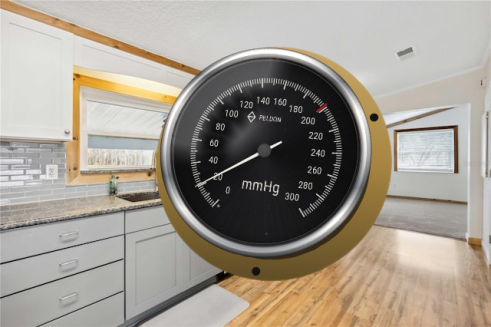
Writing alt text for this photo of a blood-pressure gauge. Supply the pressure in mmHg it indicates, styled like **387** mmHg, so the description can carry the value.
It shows **20** mmHg
